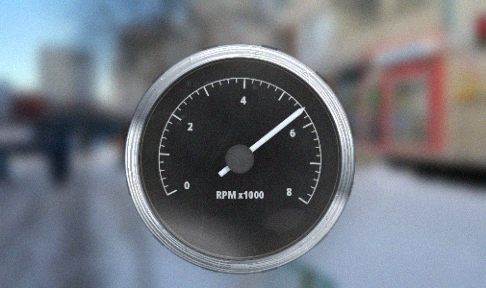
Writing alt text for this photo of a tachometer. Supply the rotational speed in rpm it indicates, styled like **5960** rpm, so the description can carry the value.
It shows **5600** rpm
